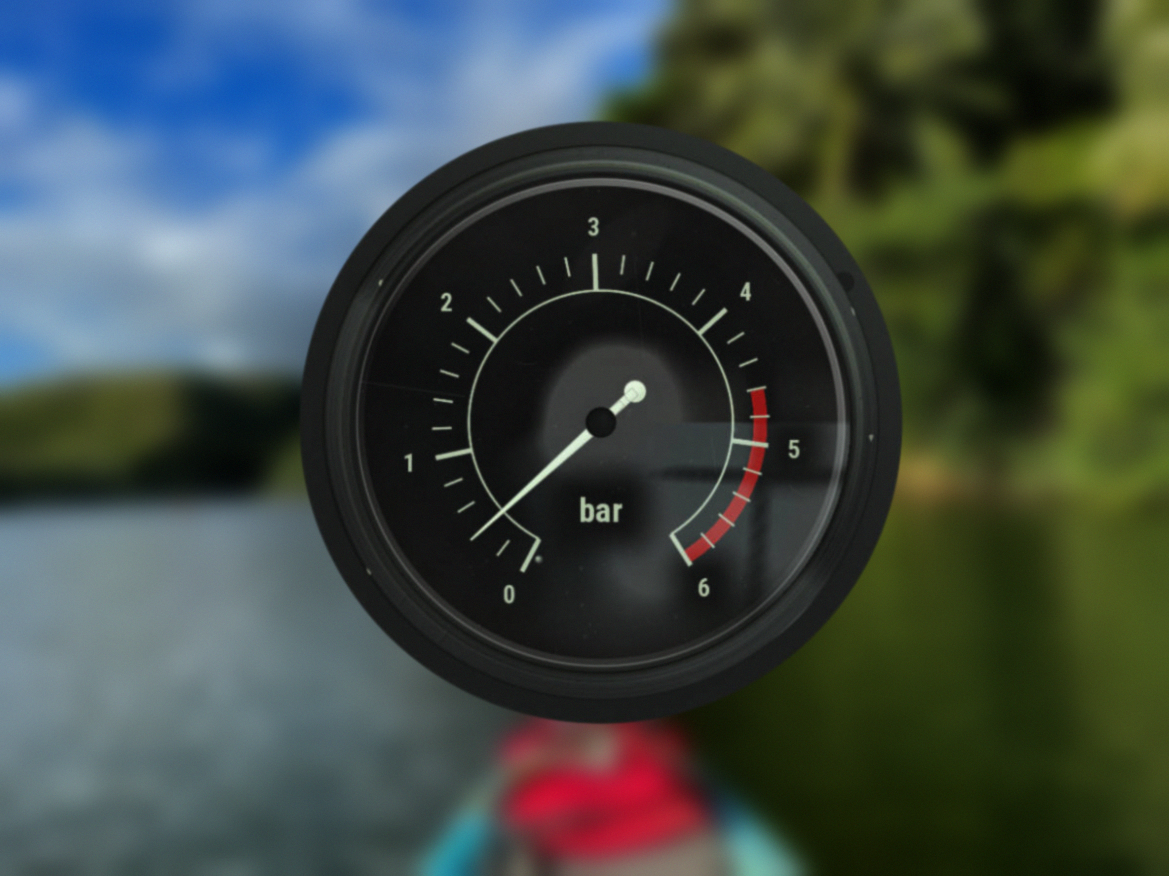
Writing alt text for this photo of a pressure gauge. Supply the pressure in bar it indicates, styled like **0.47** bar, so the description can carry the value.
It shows **0.4** bar
